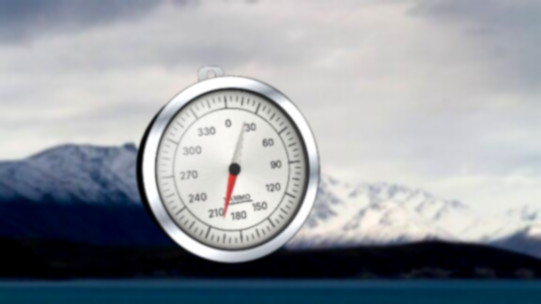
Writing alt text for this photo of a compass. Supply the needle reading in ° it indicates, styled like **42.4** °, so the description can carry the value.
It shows **200** °
